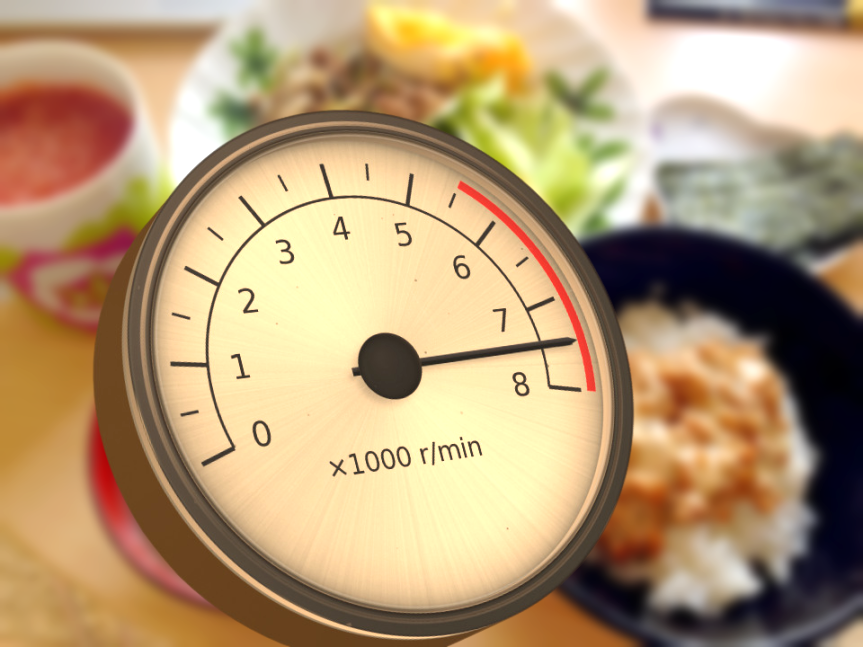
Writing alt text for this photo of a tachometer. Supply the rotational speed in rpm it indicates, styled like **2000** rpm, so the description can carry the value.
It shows **7500** rpm
